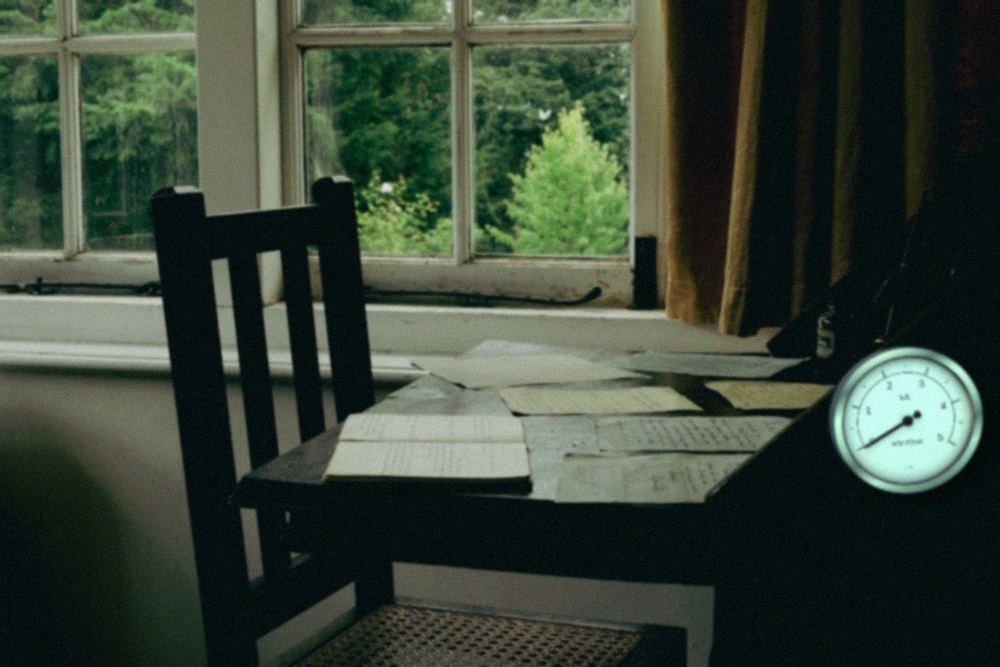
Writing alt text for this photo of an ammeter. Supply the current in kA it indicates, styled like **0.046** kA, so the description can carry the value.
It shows **0** kA
